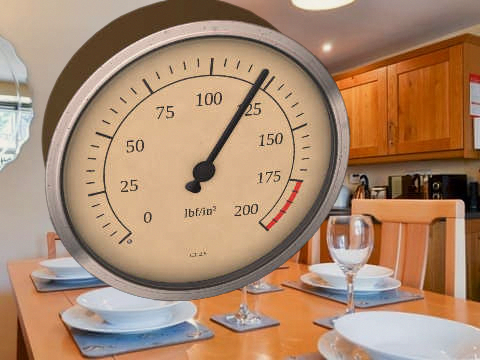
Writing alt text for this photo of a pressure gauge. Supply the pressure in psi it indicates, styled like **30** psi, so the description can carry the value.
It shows **120** psi
